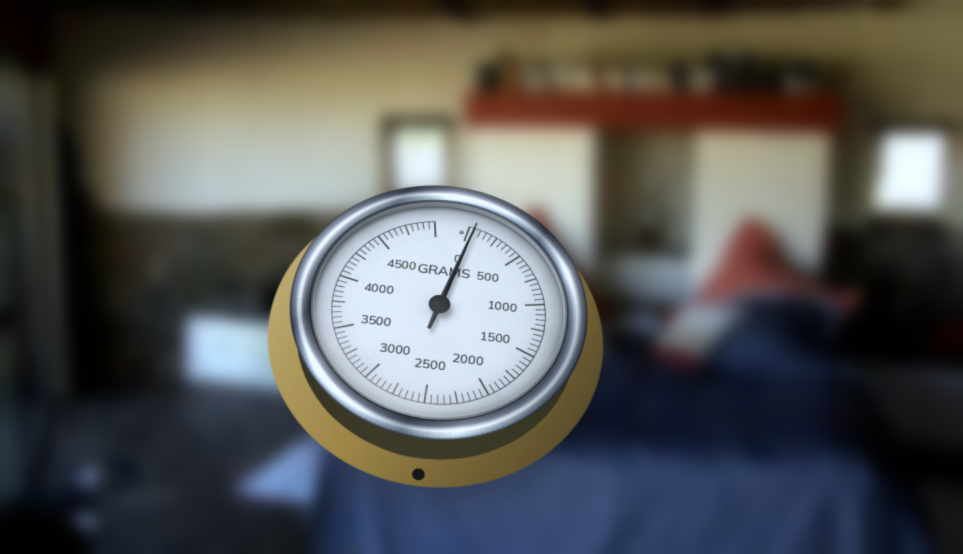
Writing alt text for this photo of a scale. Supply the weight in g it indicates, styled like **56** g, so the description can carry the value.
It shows **50** g
